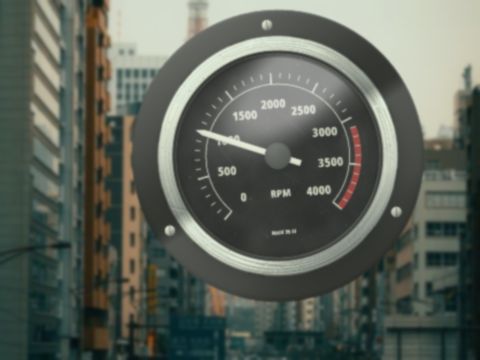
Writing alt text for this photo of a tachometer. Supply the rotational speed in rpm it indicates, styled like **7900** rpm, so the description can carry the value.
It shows **1000** rpm
